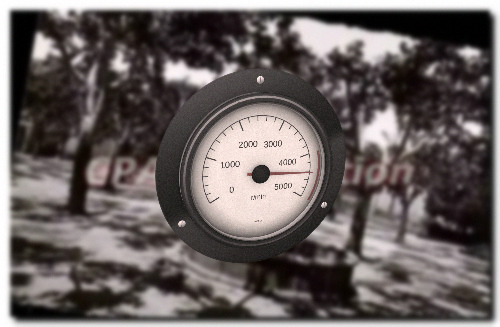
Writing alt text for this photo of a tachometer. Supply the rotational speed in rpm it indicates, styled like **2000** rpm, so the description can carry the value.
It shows **4400** rpm
